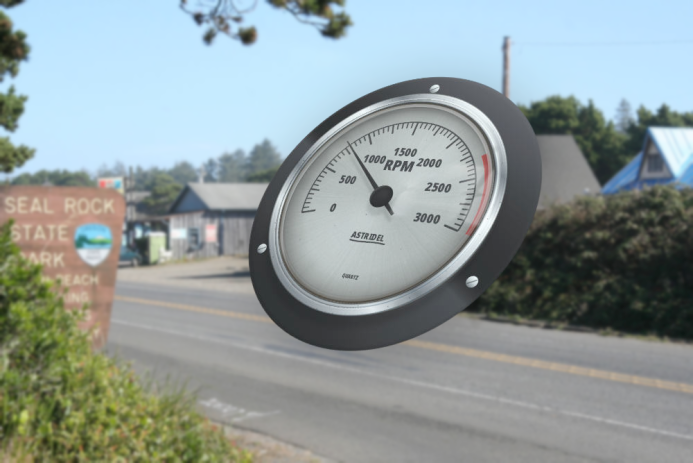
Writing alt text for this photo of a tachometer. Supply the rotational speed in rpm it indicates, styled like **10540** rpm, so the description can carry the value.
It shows **800** rpm
